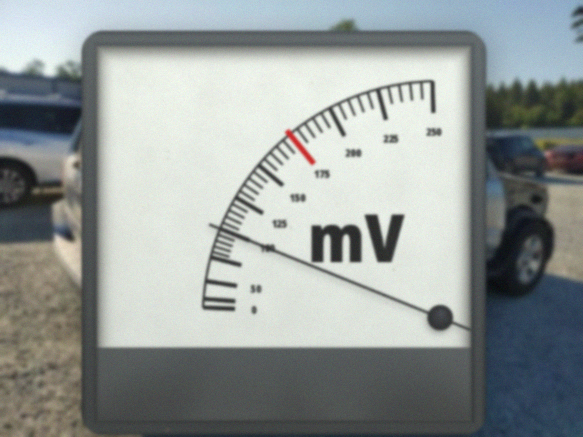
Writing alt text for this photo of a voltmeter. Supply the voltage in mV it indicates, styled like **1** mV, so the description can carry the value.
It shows **100** mV
